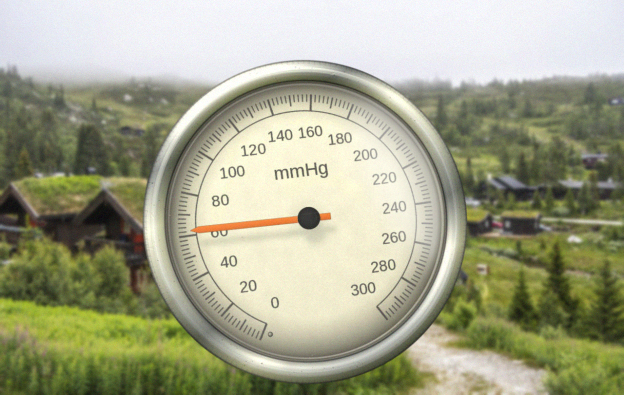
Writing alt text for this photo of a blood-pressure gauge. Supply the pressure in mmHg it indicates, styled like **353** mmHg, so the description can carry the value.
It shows **62** mmHg
